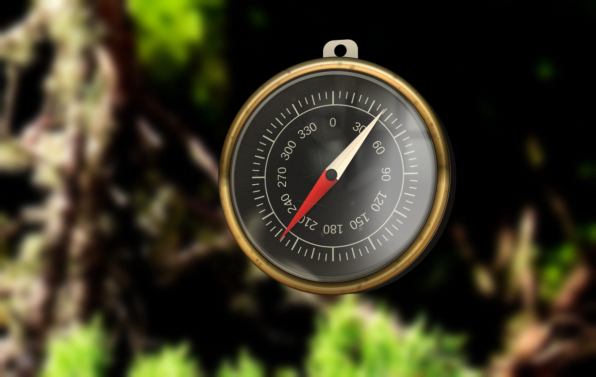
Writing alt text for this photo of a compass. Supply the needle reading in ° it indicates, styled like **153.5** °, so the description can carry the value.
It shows **220** °
